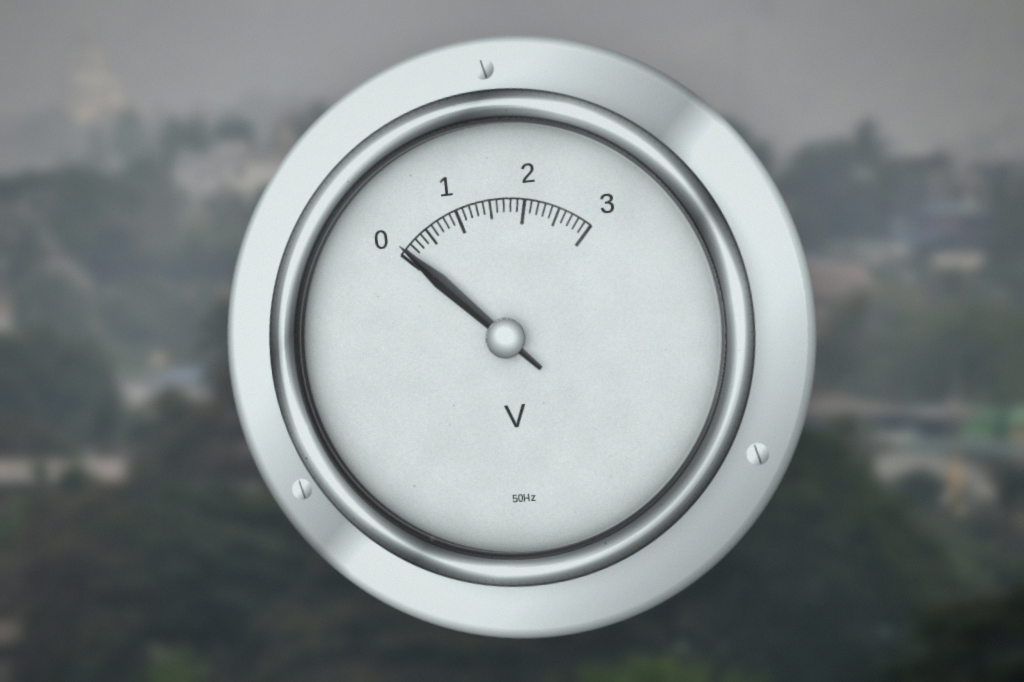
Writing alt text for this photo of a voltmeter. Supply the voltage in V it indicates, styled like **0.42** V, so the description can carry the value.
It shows **0.1** V
